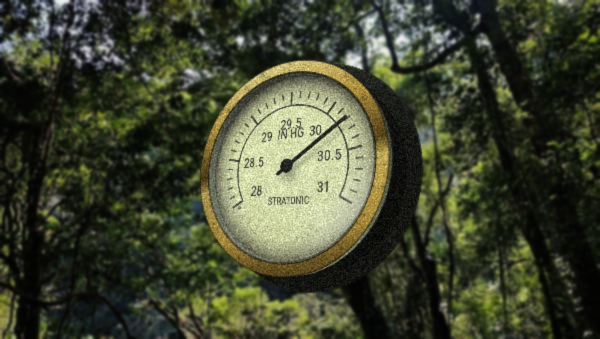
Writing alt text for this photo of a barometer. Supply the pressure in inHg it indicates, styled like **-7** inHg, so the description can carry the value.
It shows **30.2** inHg
